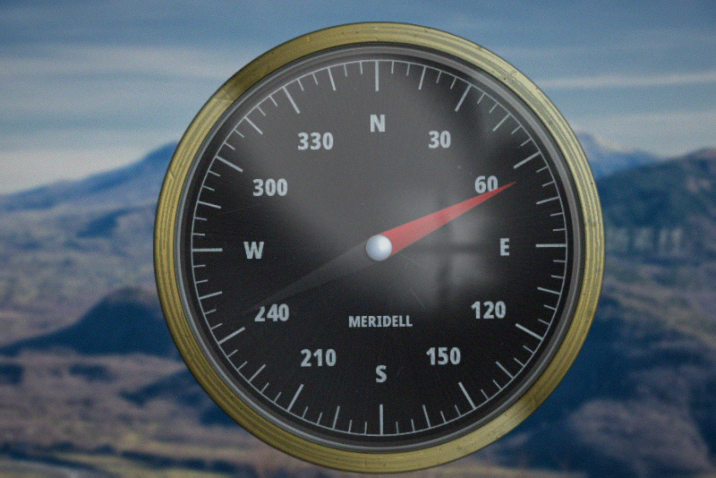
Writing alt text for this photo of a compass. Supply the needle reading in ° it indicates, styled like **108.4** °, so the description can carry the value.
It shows **65** °
